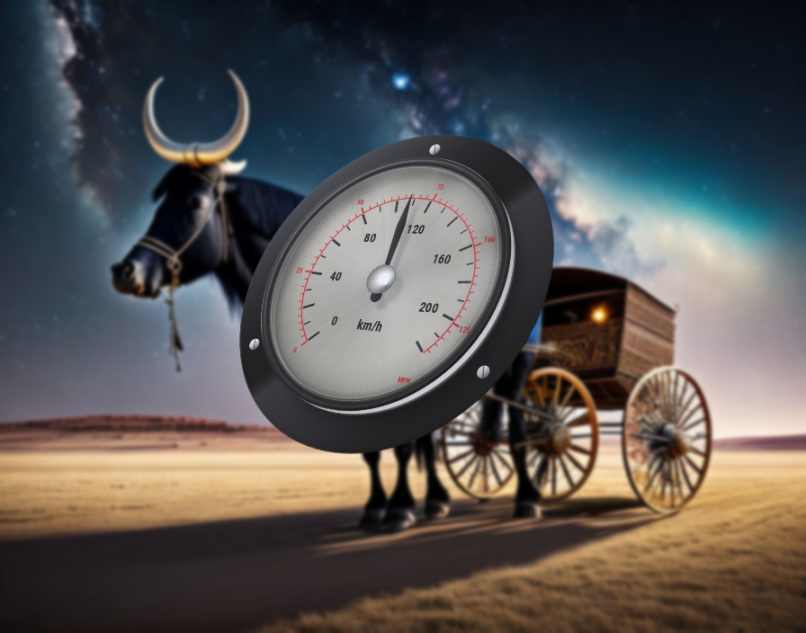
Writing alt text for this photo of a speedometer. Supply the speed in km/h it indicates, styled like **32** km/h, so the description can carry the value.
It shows **110** km/h
